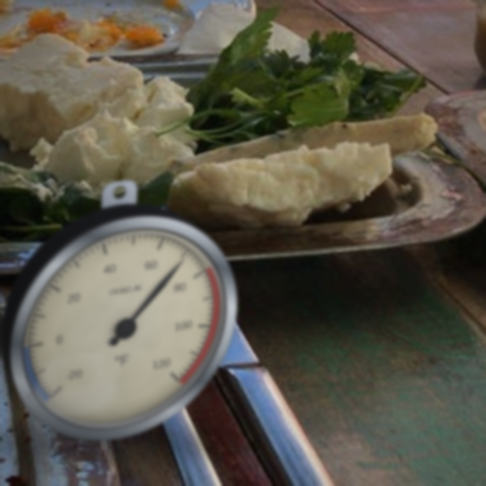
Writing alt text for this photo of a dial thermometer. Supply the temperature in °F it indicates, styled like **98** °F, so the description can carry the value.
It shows **70** °F
